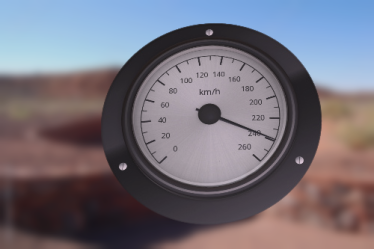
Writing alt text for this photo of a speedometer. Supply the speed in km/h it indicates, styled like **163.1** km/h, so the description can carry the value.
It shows **240** km/h
